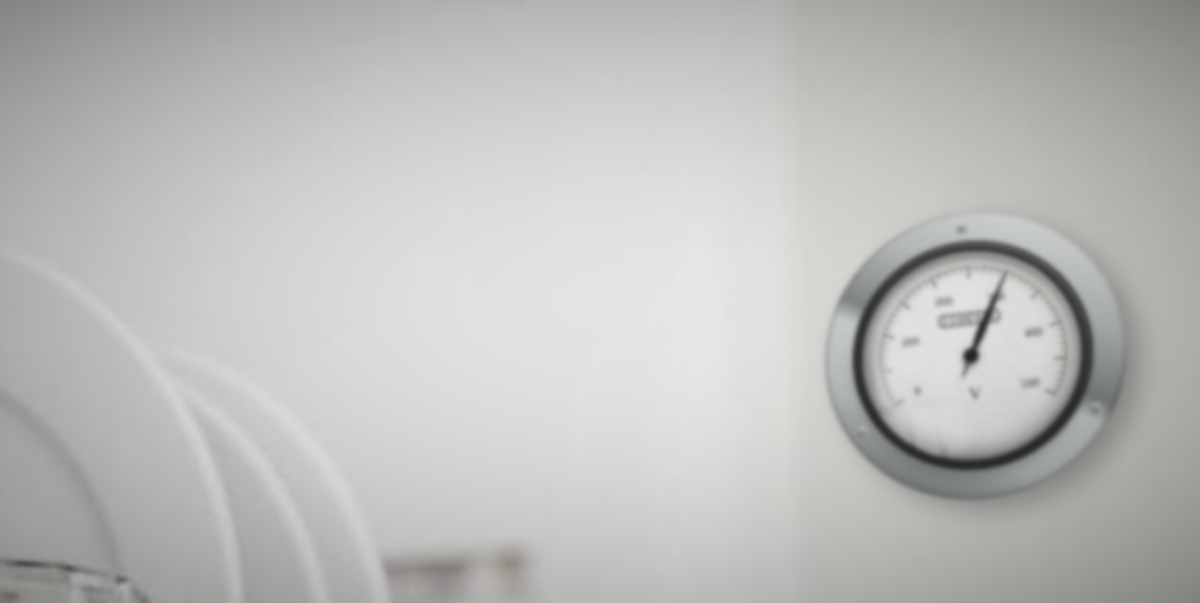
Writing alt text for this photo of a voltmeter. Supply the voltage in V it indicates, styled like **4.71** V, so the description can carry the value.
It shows **300** V
